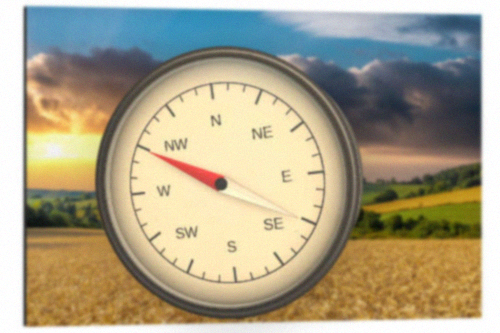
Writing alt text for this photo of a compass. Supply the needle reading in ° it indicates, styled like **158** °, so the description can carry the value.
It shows **300** °
